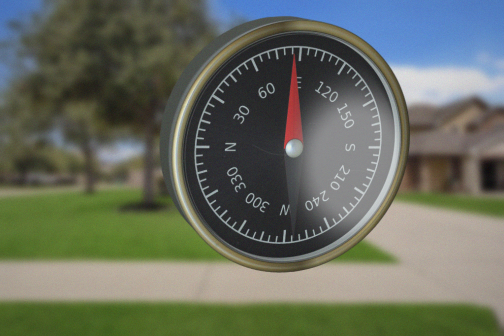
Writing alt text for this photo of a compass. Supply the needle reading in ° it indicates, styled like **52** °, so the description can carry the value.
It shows **85** °
